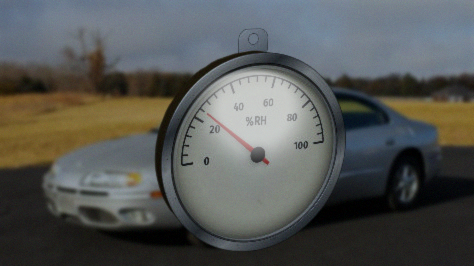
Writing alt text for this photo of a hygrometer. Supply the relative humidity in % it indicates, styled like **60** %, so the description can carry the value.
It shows **24** %
